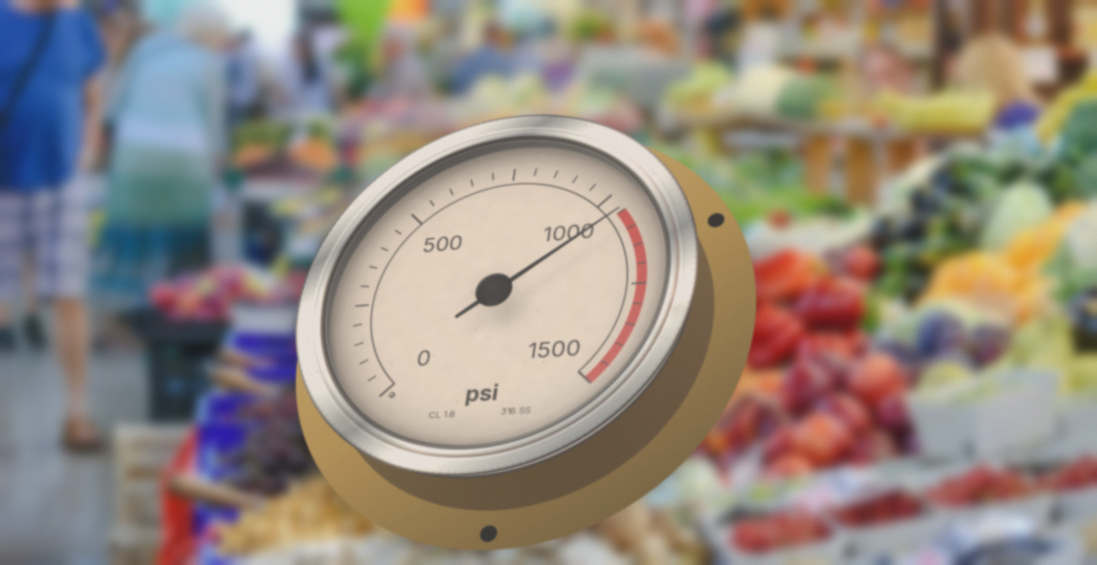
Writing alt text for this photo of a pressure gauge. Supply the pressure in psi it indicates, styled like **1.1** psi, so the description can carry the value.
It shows **1050** psi
